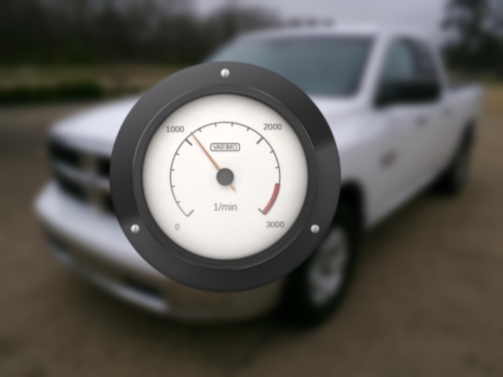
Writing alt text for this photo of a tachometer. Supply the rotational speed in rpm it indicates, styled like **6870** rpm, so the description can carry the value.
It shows **1100** rpm
